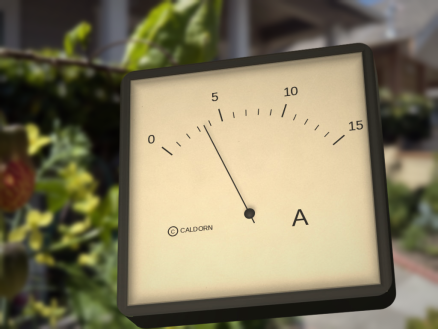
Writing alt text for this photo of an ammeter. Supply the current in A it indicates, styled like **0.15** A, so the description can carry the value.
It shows **3.5** A
